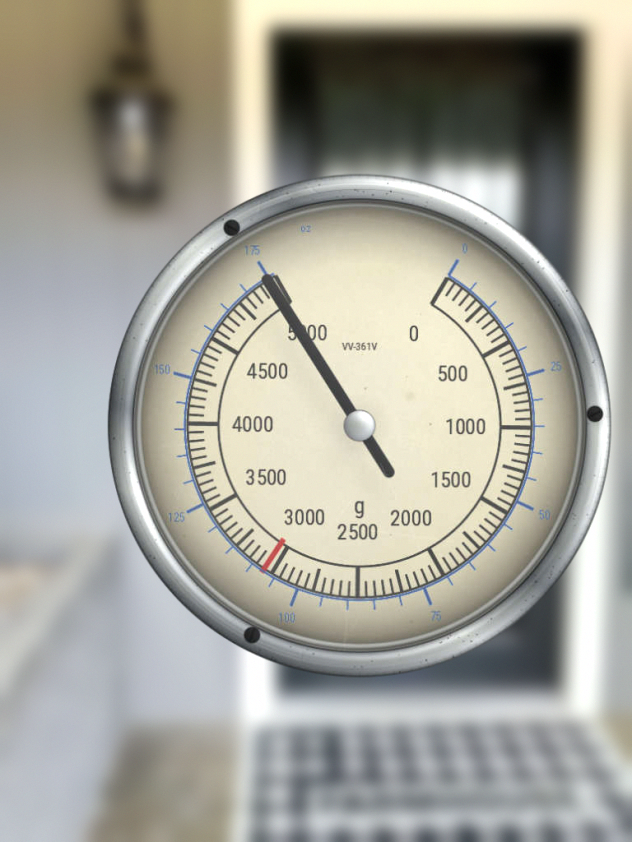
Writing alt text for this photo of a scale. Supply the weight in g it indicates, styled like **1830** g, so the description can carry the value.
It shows **4950** g
